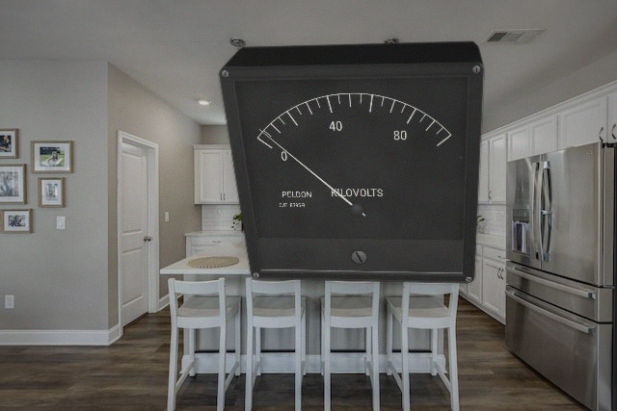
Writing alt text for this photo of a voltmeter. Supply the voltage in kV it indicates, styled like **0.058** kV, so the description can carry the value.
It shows **5** kV
